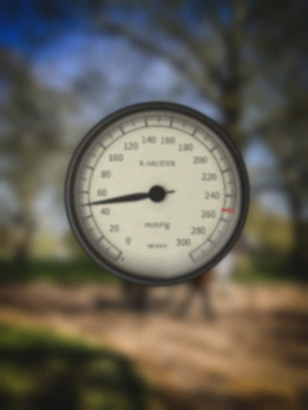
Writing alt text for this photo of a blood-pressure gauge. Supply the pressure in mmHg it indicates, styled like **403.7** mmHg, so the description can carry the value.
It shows **50** mmHg
